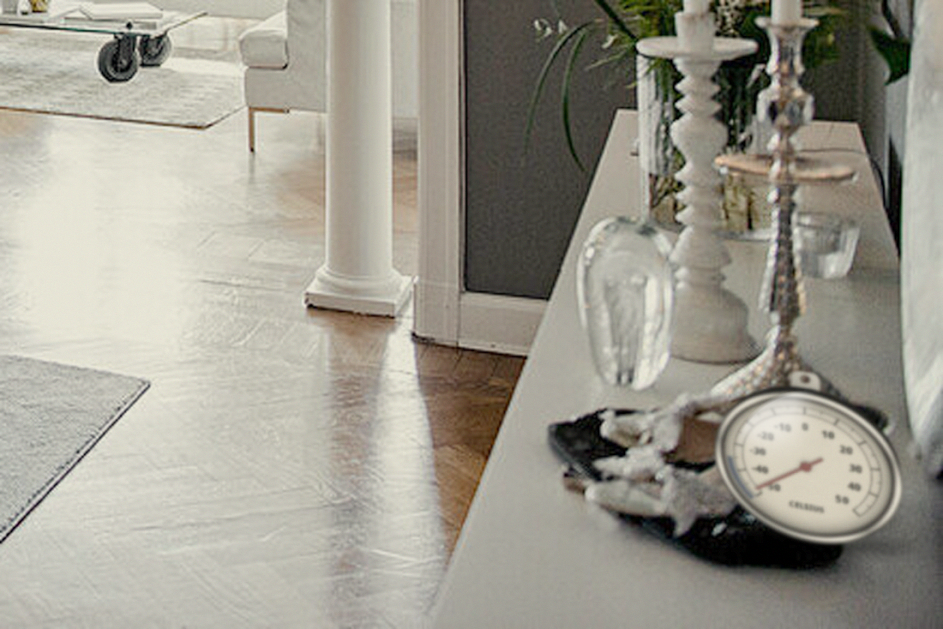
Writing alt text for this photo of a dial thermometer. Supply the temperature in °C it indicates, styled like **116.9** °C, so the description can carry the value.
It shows **-47.5** °C
